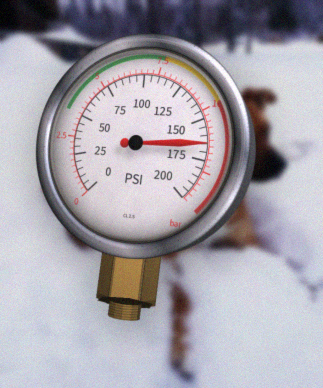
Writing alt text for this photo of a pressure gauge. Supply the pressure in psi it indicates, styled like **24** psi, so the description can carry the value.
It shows **165** psi
